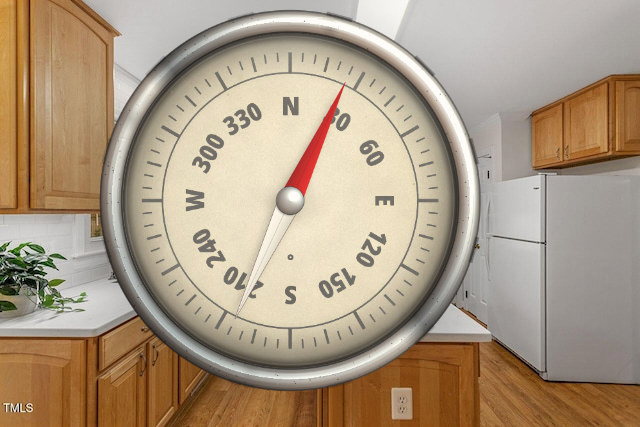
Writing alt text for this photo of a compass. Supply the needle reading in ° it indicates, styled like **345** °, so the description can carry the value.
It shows **25** °
